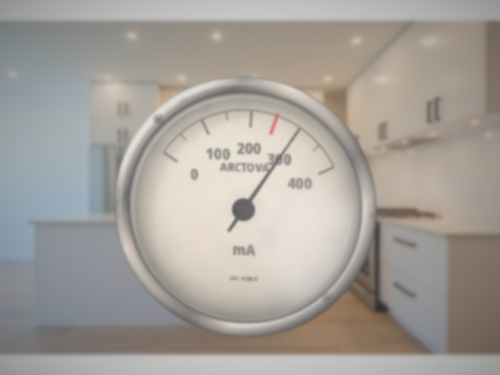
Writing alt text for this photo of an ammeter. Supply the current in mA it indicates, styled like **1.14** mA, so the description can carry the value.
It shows **300** mA
